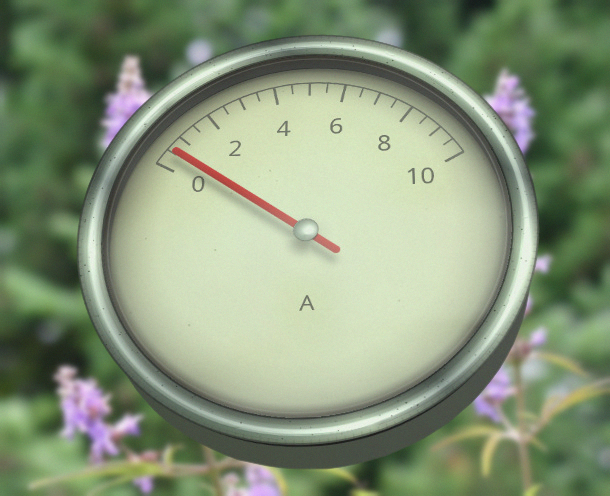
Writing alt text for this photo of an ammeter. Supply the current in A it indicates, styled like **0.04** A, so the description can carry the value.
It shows **0.5** A
